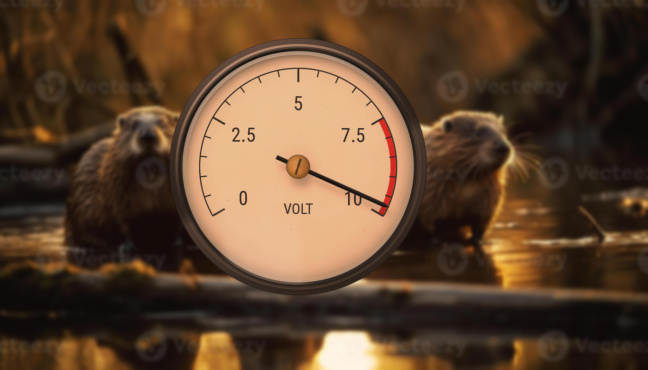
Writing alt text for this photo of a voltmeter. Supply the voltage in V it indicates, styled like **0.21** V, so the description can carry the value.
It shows **9.75** V
